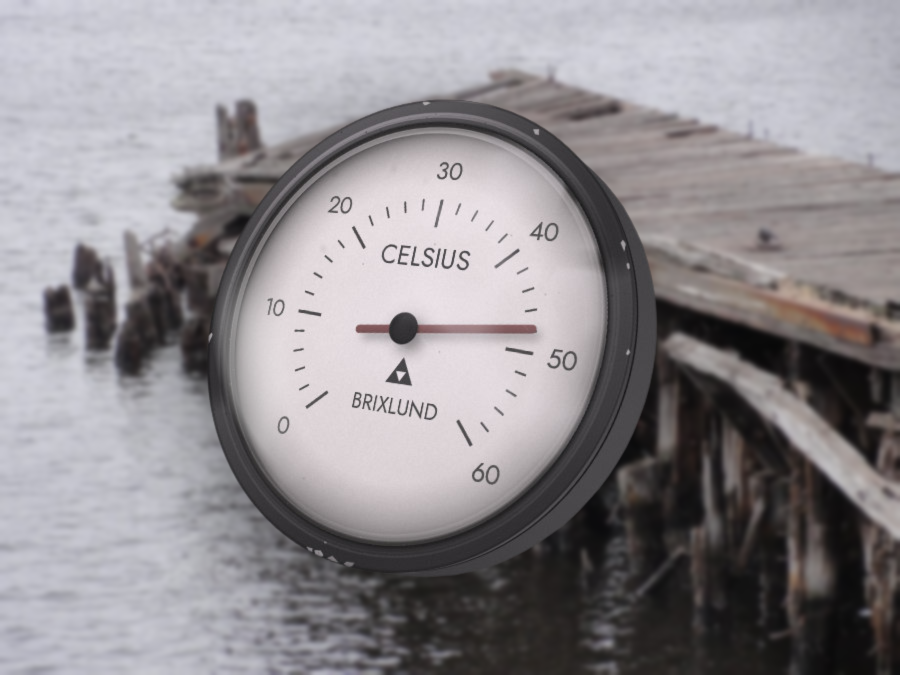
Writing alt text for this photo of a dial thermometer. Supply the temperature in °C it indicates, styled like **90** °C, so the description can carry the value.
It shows **48** °C
